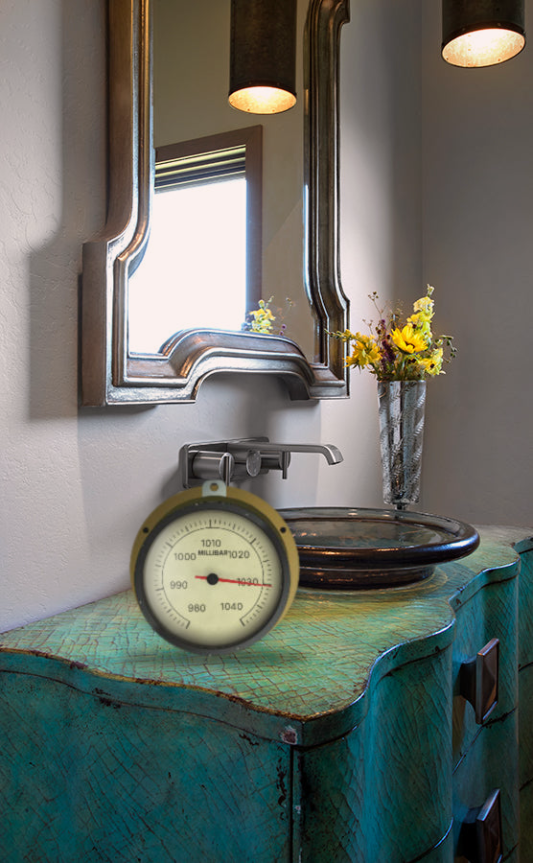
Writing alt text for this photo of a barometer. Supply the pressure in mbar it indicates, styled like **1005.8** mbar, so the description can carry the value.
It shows **1030** mbar
